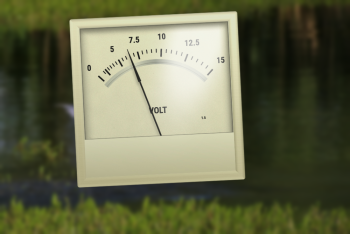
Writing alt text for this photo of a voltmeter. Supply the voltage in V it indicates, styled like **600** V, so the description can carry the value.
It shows **6.5** V
